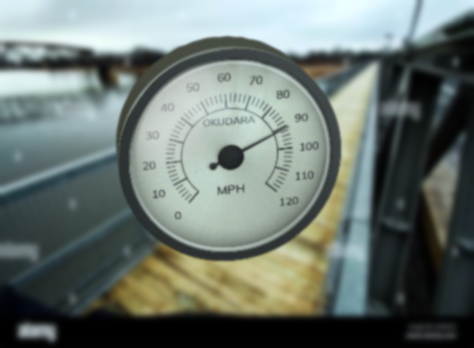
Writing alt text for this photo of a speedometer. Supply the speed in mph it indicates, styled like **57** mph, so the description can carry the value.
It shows **90** mph
